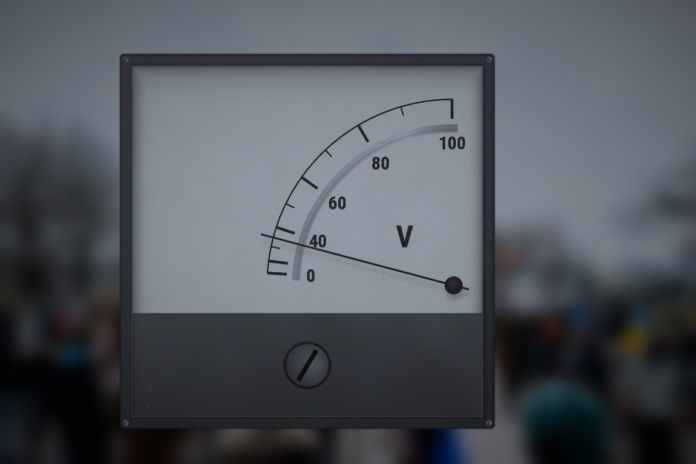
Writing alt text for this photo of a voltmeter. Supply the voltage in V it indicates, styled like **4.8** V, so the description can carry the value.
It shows **35** V
